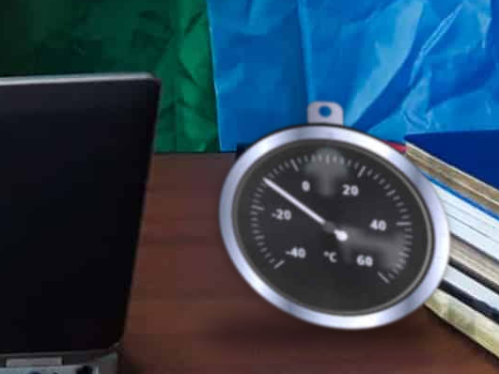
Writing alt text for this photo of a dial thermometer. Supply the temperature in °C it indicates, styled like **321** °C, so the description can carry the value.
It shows **-10** °C
